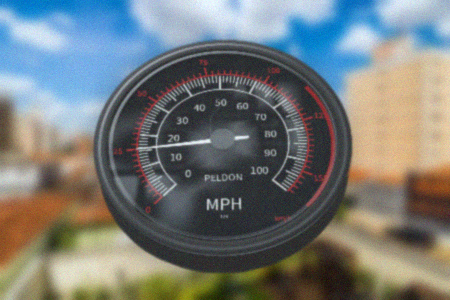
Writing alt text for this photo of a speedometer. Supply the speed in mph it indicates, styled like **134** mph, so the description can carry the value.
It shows **15** mph
